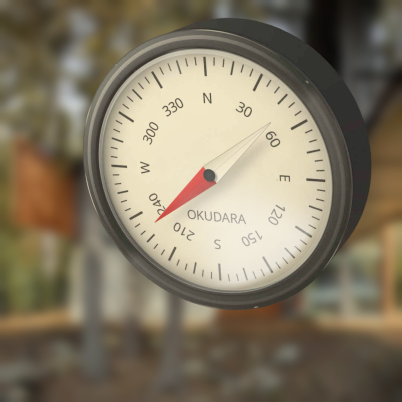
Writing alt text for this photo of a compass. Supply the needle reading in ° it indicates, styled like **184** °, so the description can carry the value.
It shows **230** °
